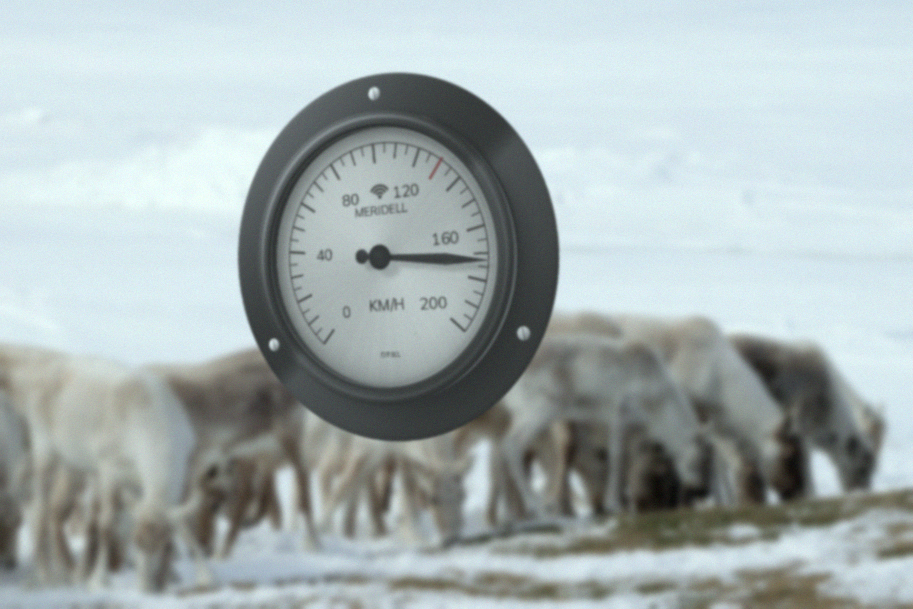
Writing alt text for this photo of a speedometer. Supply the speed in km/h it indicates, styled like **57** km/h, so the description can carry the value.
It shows **172.5** km/h
